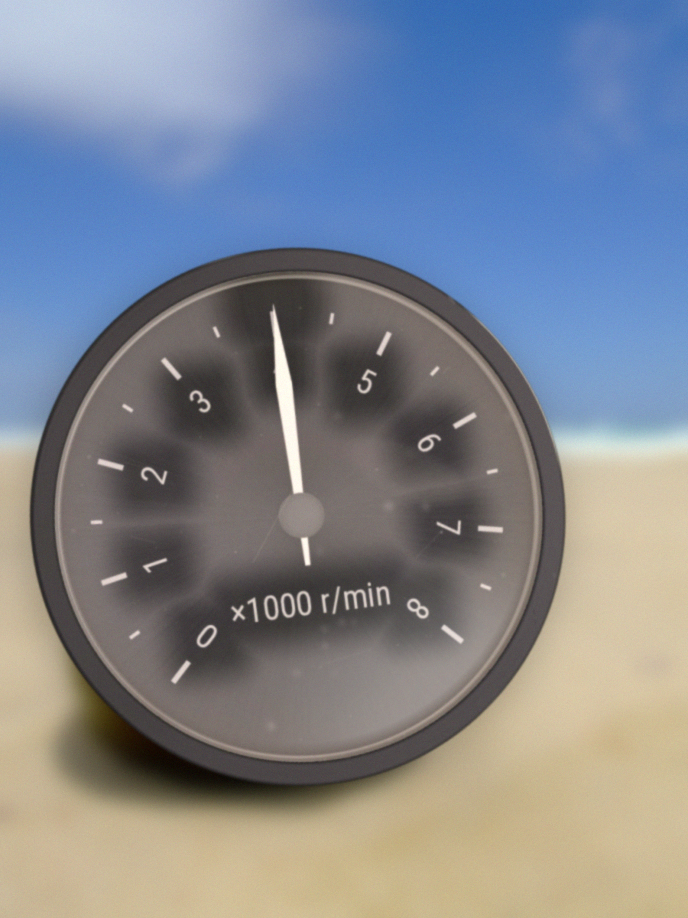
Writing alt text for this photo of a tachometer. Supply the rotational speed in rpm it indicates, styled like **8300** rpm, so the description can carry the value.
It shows **4000** rpm
